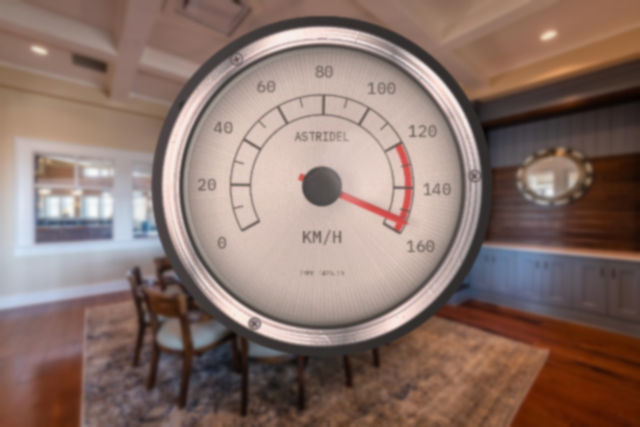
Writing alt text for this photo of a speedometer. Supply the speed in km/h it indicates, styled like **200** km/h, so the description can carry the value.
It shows **155** km/h
